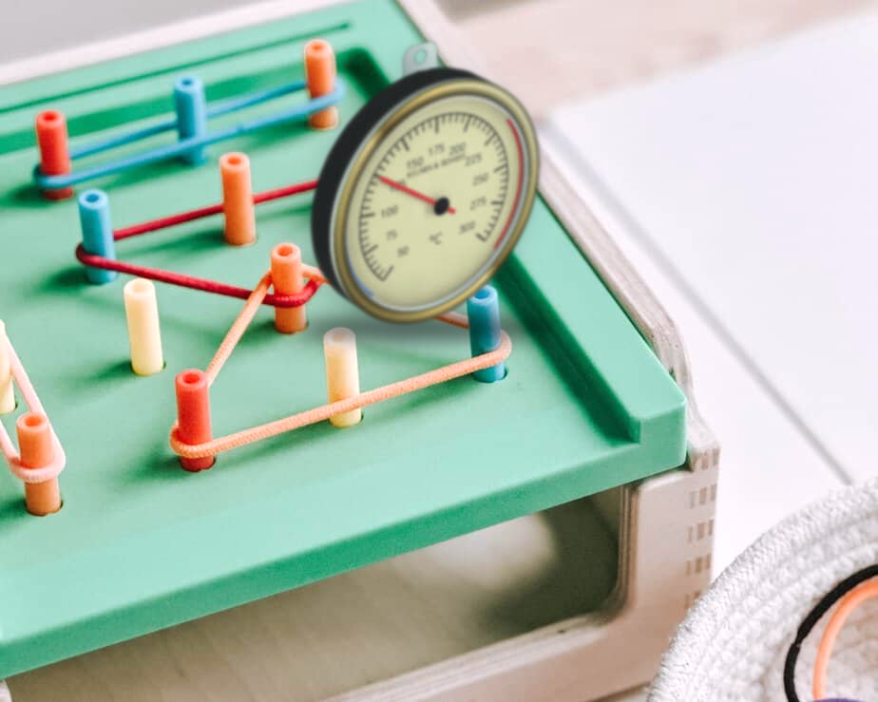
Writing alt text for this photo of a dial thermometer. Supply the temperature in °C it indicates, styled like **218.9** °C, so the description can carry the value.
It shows **125** °C
